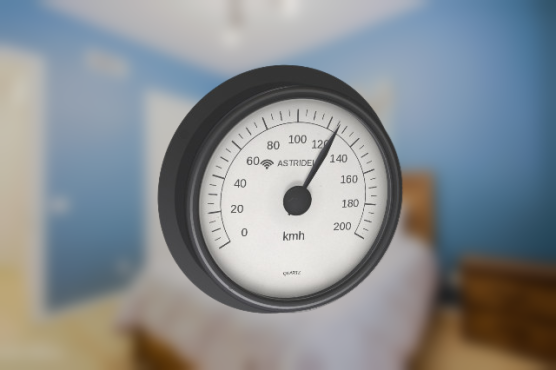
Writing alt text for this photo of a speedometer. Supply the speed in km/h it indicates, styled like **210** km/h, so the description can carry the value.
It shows **125** km/h
